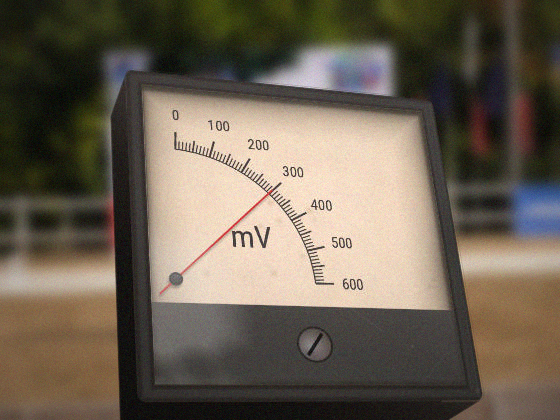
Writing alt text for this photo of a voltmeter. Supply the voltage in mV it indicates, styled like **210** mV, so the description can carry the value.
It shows **300** mV
